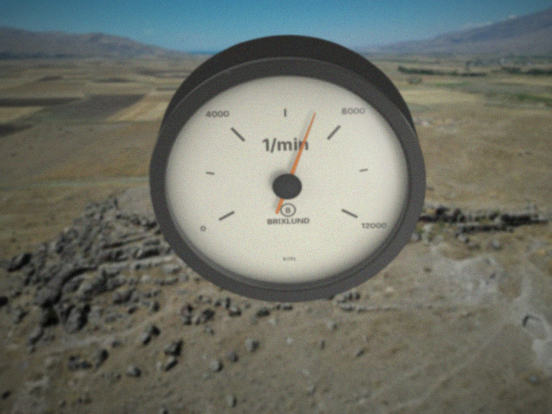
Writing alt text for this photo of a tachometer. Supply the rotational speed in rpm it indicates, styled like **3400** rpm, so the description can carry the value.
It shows **7000** rpm
